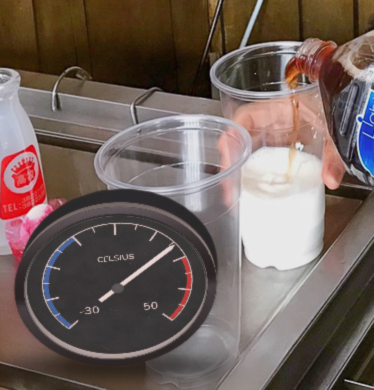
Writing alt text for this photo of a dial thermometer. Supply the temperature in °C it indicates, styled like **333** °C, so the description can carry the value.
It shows **25** °C
